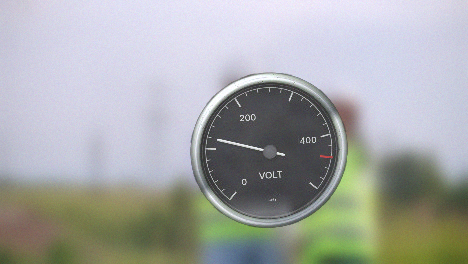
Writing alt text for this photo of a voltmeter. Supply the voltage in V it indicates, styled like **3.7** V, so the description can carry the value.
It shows **120** V
